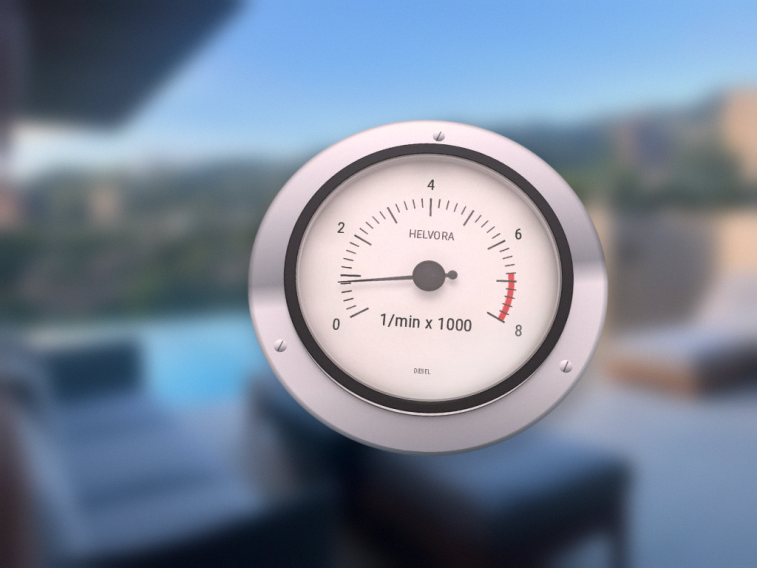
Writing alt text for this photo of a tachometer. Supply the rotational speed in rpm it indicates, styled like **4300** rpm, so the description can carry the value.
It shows **800** rpm
